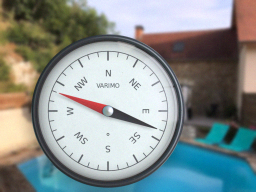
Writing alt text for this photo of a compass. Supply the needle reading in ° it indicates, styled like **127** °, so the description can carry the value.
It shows **290** °
